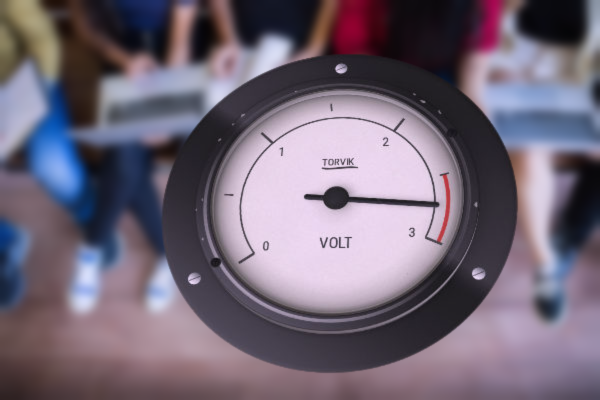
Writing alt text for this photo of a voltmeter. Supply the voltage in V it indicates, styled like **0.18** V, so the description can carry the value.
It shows **2.75** V
